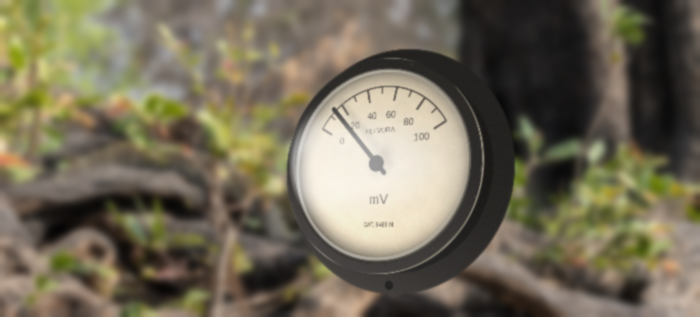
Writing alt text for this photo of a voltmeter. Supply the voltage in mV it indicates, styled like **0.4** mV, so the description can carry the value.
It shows **15** mV
